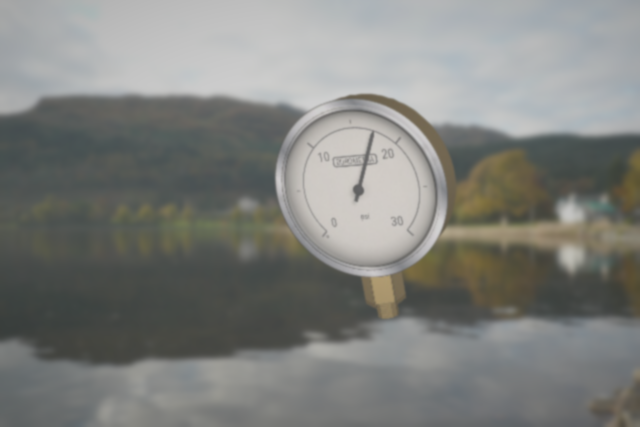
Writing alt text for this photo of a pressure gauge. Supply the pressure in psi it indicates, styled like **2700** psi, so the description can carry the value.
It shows **17.5** psi
